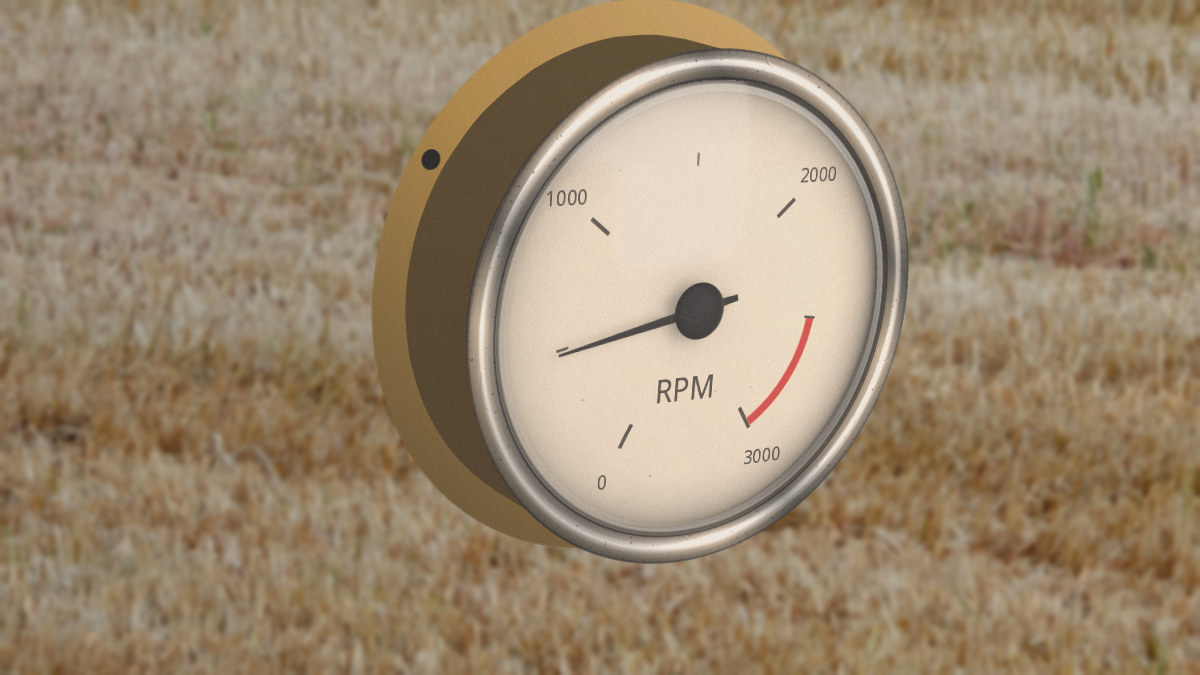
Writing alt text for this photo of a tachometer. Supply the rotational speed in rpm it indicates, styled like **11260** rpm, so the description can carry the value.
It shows **500** rpm
